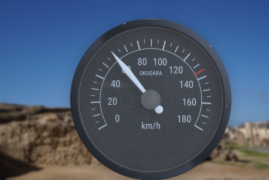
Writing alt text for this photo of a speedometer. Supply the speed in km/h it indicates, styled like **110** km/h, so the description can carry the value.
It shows **60** km/h
